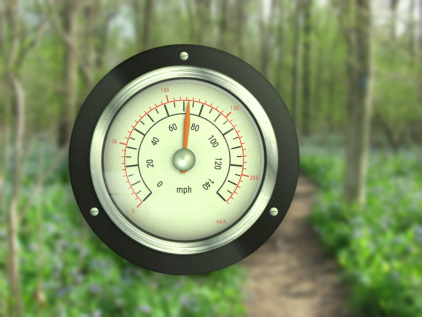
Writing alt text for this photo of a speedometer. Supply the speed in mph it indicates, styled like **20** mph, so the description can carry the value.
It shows **72.5** mph
